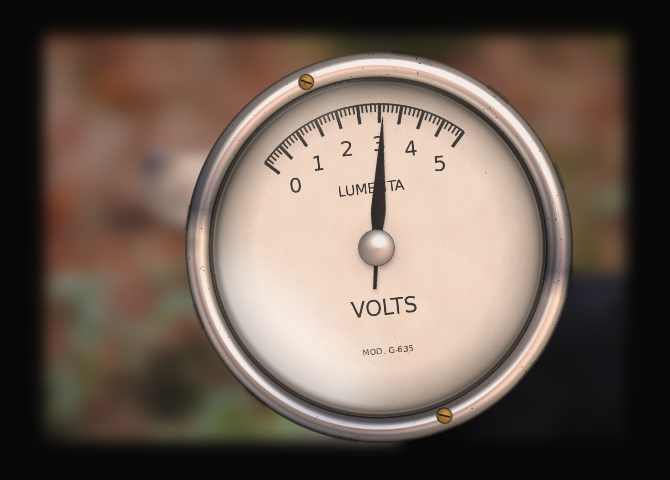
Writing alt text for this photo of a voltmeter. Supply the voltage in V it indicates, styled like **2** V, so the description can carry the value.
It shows **3.1** V
